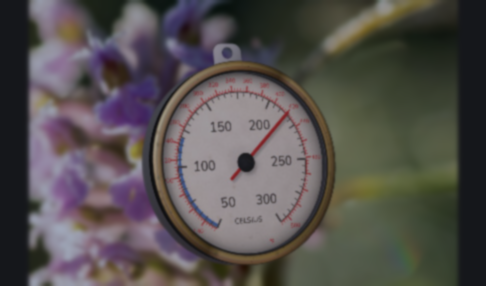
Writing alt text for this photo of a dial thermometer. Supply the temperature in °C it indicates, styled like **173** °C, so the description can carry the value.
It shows **215** °C
